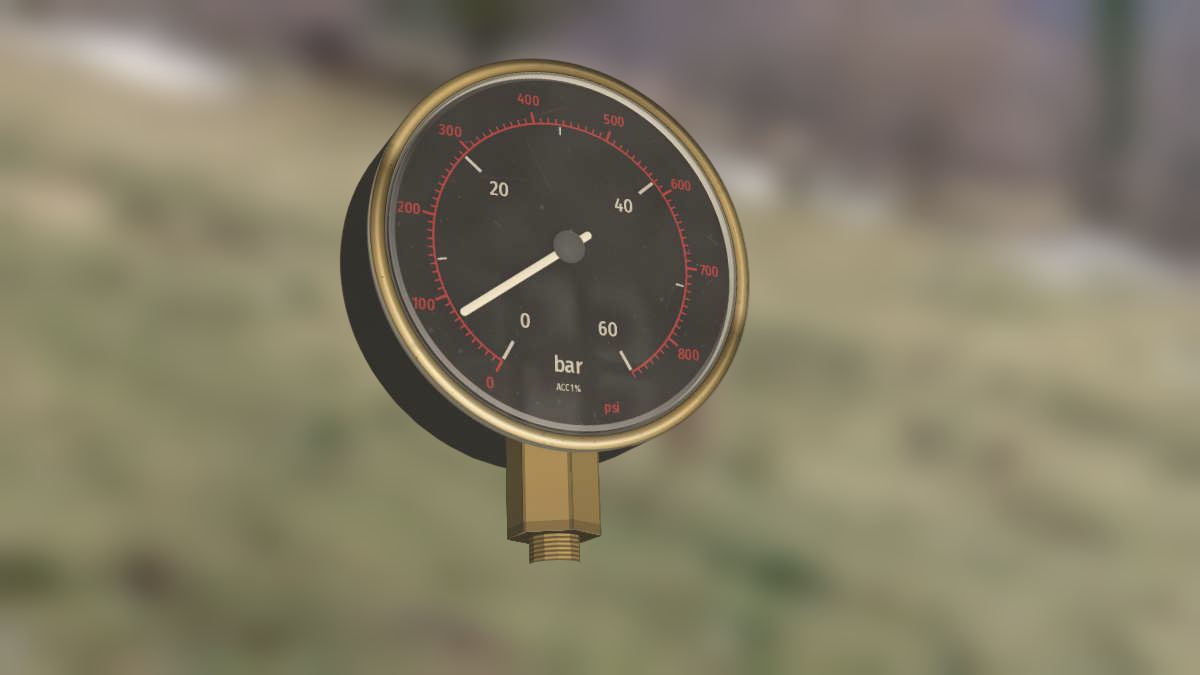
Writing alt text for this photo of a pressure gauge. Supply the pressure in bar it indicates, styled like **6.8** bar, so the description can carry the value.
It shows **5** bar
